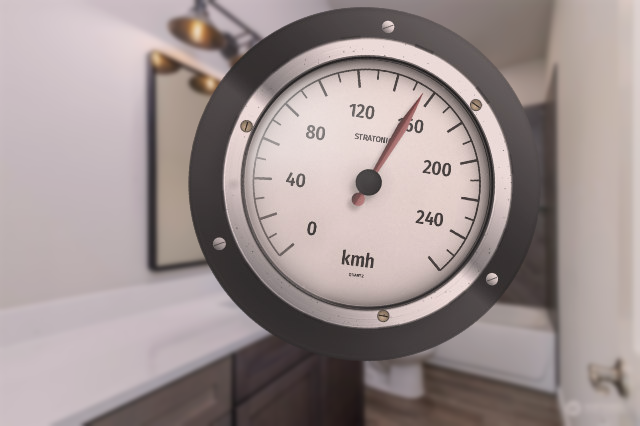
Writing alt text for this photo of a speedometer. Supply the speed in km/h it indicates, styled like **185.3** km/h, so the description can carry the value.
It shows **155** km/h
